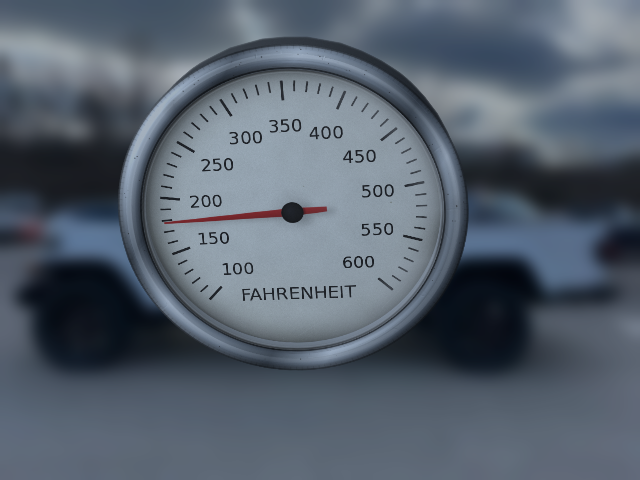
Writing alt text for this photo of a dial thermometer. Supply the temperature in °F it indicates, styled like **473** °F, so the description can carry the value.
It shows **180** °F
